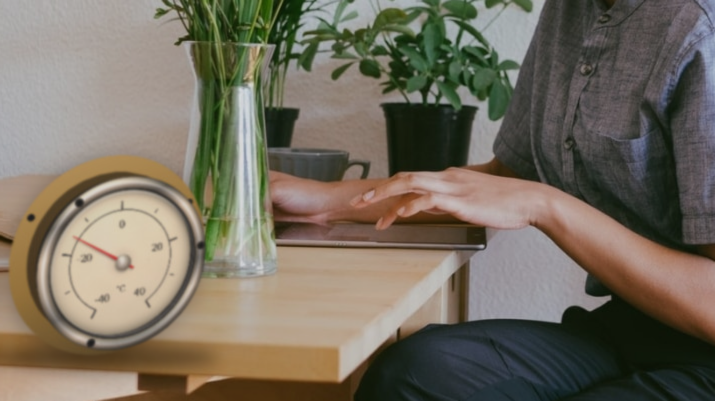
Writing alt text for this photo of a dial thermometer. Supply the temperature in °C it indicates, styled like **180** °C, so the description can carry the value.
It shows **-15** °C
